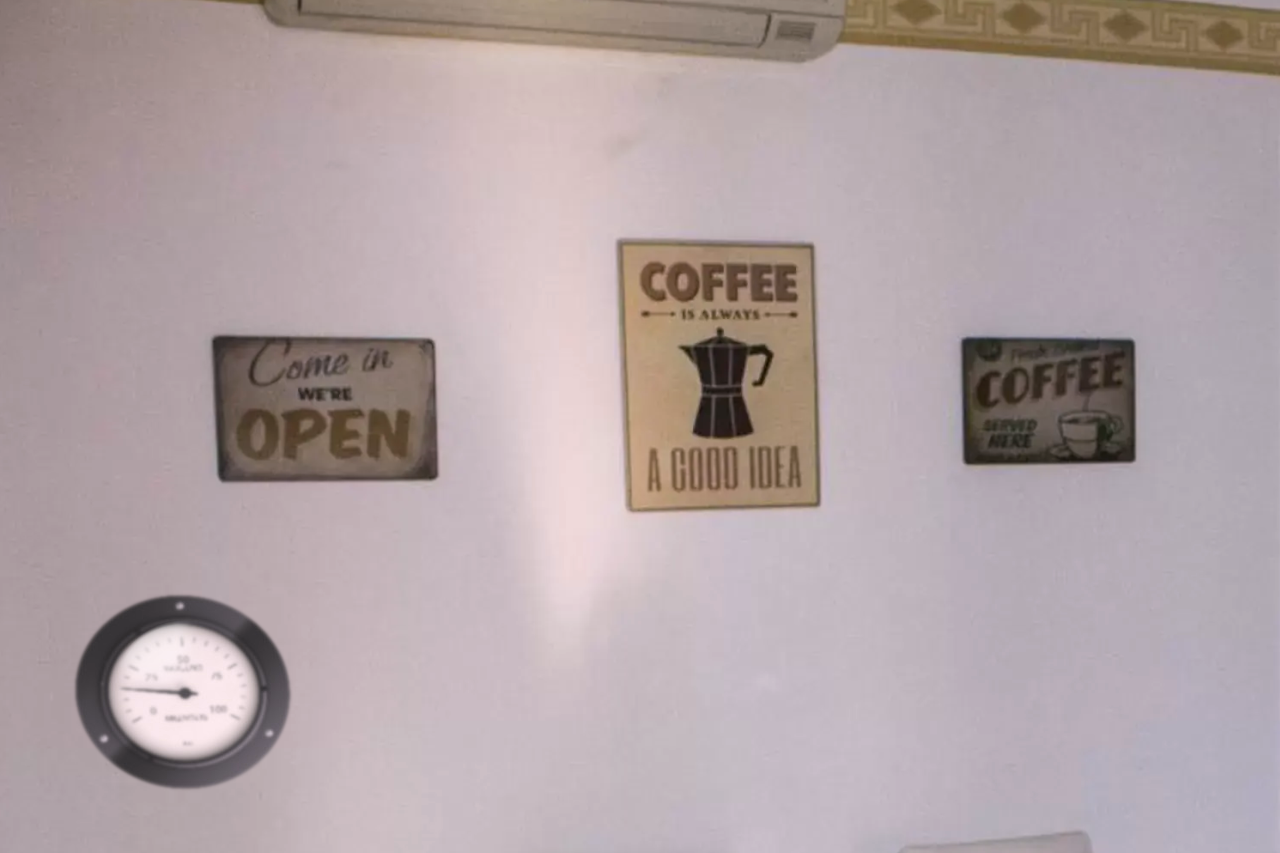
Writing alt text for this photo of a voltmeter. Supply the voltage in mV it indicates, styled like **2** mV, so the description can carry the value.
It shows **15** mV
